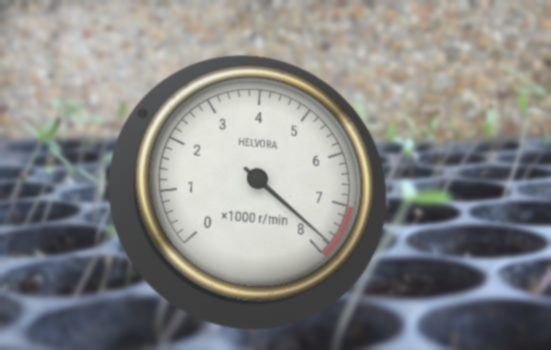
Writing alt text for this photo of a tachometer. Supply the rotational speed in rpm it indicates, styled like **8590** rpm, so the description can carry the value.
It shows **7800** rpm
